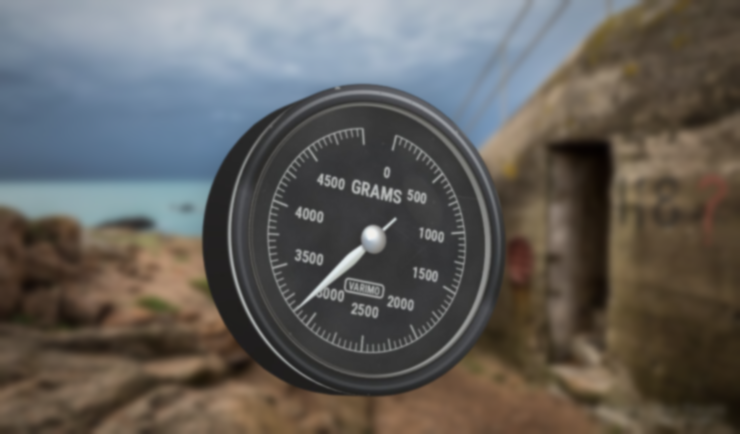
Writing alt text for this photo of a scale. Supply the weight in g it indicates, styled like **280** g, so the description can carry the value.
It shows **3150** g
